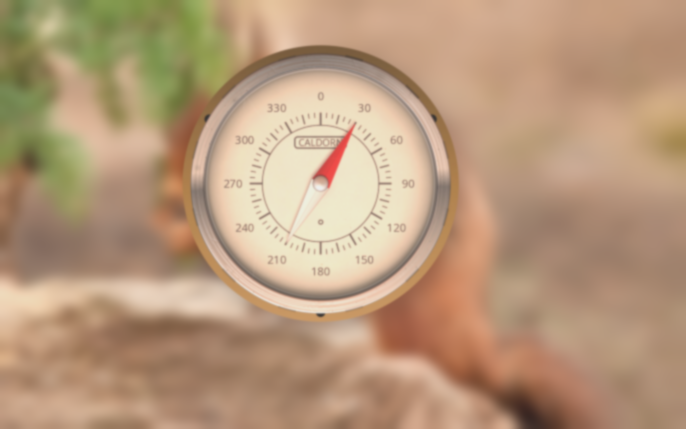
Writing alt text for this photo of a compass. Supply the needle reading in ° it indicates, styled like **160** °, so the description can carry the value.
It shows **30** °
